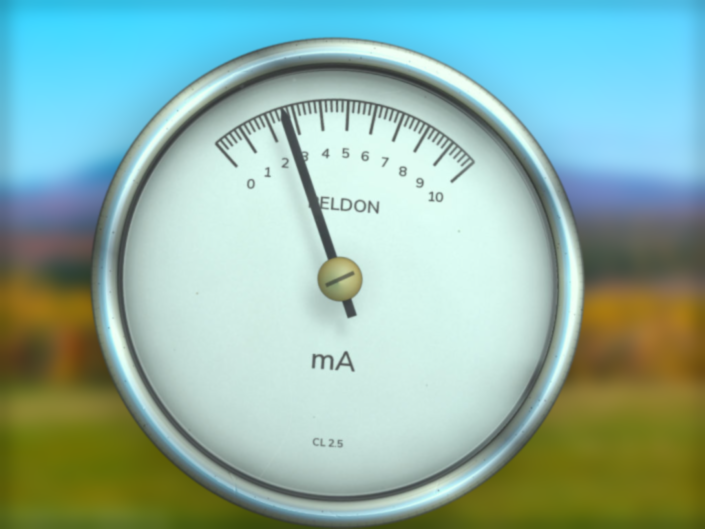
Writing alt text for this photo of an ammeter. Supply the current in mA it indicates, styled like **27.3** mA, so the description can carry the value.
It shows **2.6** mA
